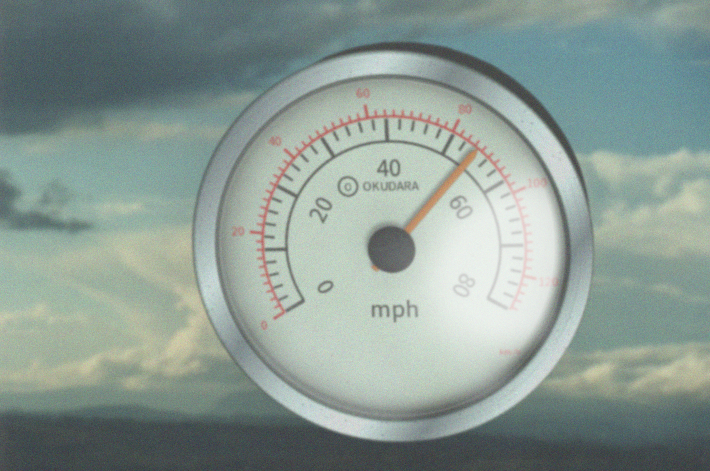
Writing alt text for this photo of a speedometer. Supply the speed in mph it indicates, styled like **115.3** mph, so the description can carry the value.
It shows **54** mph
